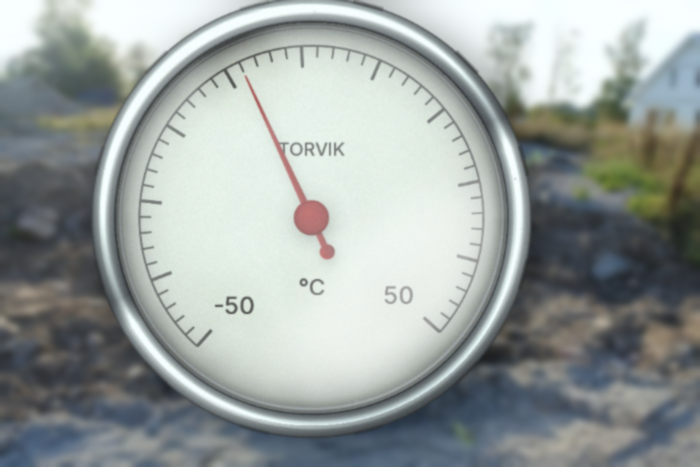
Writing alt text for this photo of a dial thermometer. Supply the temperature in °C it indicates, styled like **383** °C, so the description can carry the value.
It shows **-8** °C
